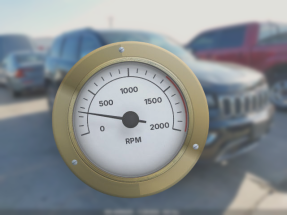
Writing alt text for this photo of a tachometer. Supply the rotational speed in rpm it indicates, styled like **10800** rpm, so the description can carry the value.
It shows **250** rpm
